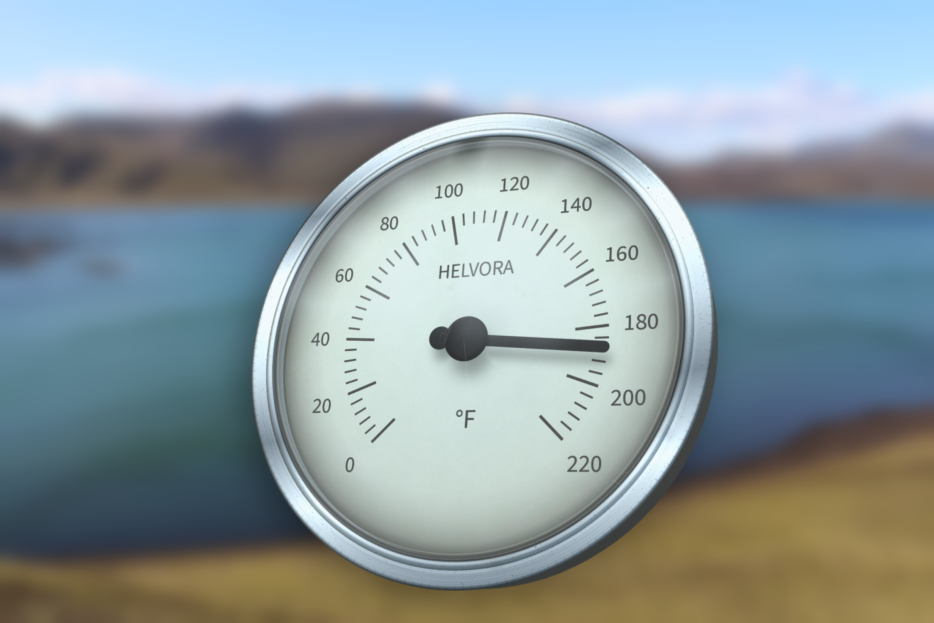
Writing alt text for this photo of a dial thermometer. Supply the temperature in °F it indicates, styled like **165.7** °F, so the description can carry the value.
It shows **188** °F
